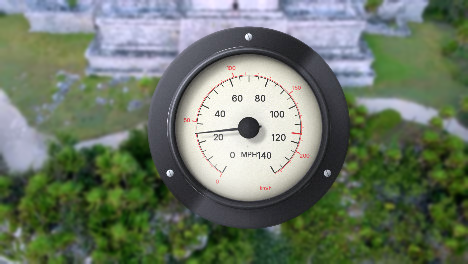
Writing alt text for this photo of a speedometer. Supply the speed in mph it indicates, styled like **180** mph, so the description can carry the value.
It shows **25** mph
